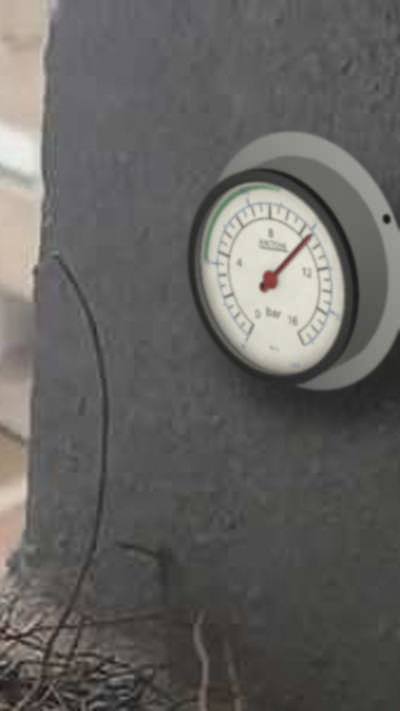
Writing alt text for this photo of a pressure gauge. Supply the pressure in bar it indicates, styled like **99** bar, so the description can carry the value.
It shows **10.5** bar
